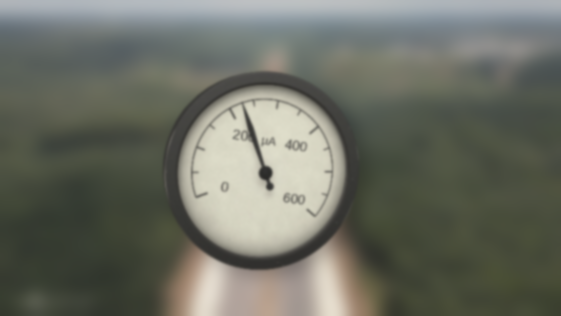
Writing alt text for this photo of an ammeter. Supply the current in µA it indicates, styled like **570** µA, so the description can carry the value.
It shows **225** µA
